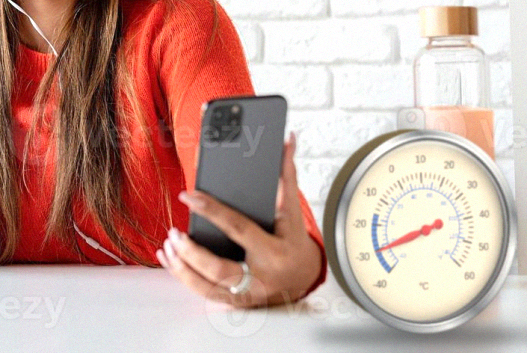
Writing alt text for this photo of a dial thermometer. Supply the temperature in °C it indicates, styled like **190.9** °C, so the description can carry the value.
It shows **-30** °C
